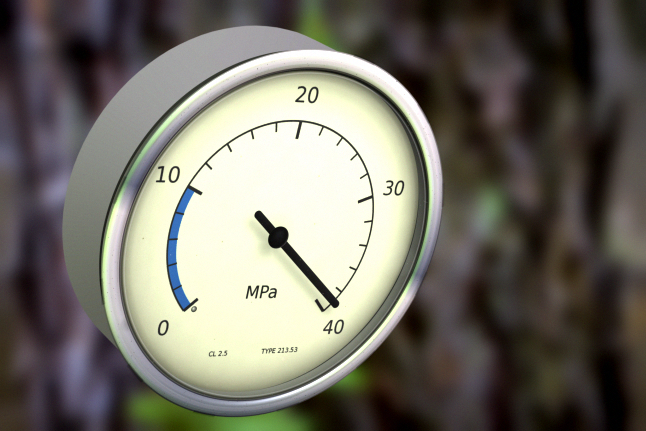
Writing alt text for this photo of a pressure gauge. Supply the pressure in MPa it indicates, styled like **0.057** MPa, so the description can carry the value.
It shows **39** MPa
